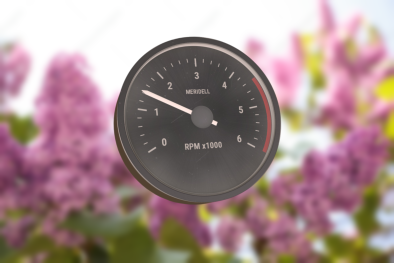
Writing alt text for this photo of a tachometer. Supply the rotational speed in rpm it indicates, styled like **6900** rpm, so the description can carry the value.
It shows **1400** rpm
